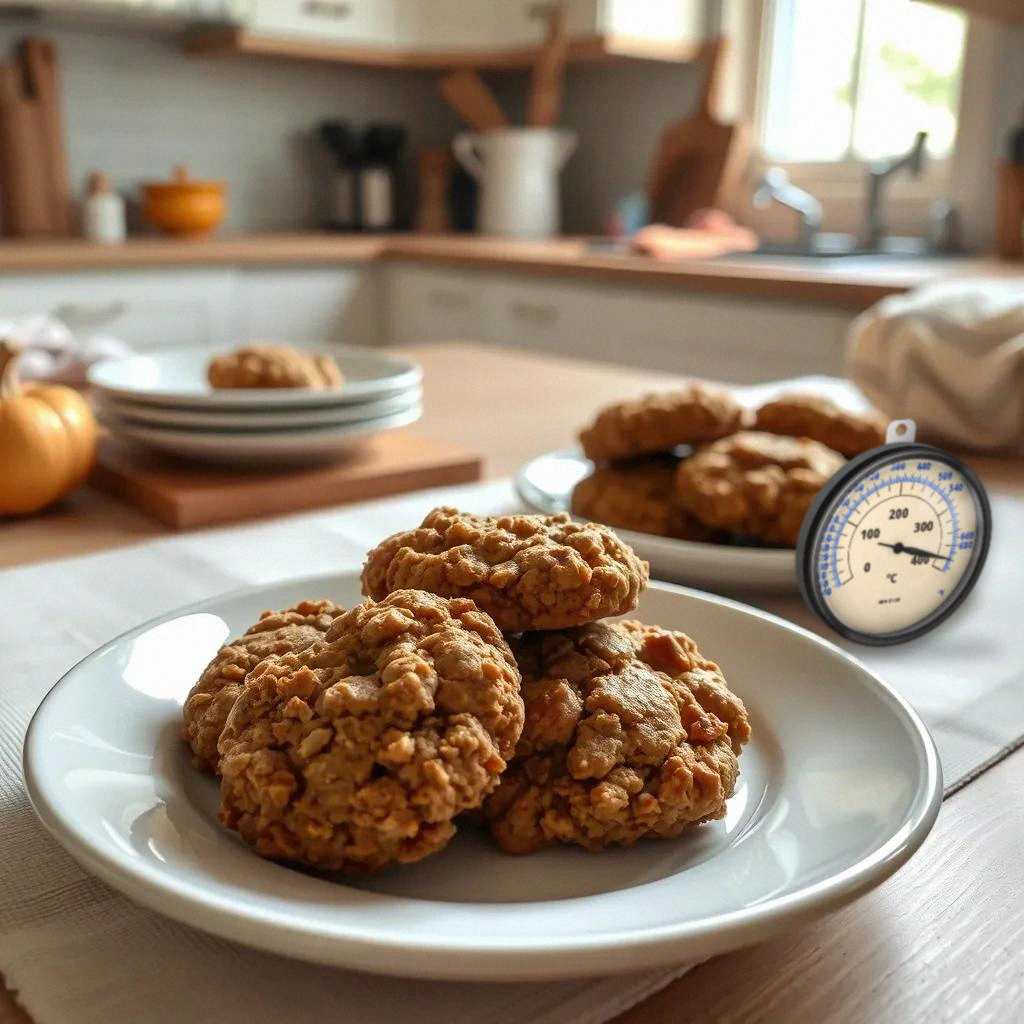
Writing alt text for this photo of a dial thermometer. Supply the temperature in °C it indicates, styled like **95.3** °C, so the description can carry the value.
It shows **380** °C
